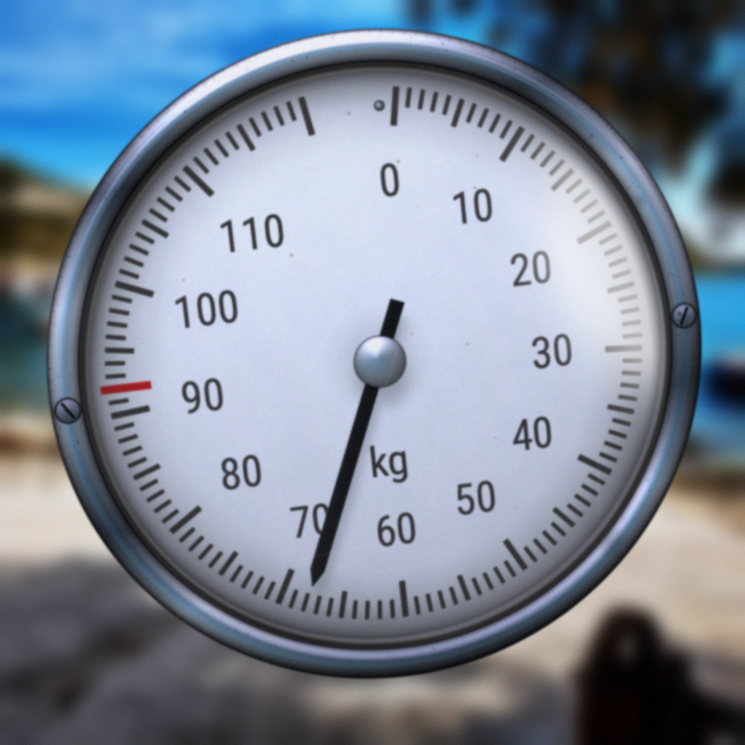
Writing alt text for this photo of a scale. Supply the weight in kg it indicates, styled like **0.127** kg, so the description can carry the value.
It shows **68** kg
